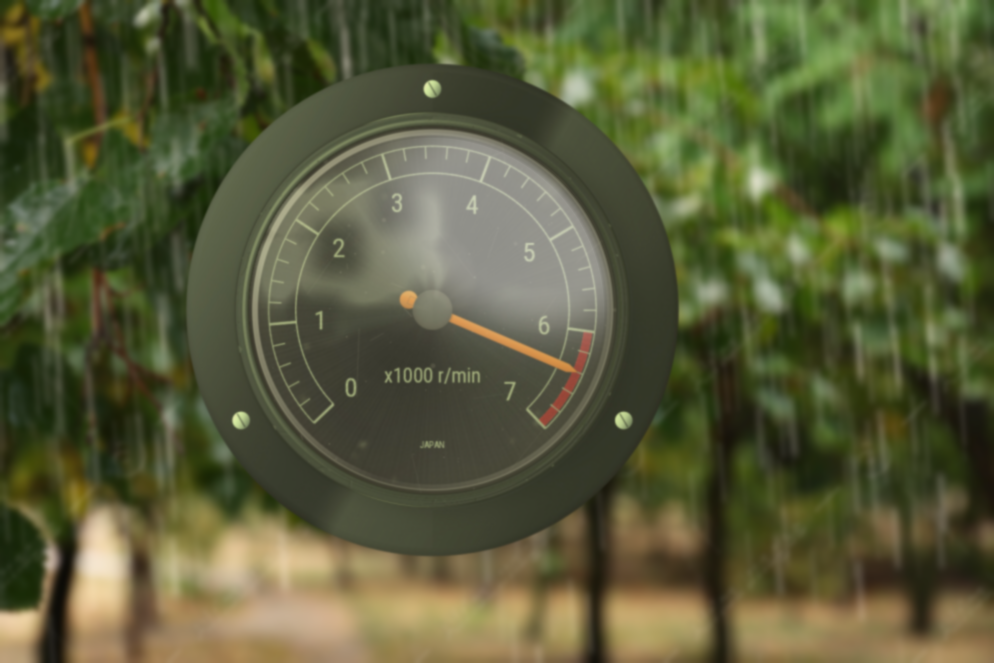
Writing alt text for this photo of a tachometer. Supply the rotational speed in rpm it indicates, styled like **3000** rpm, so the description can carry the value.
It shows **6400** rpm
